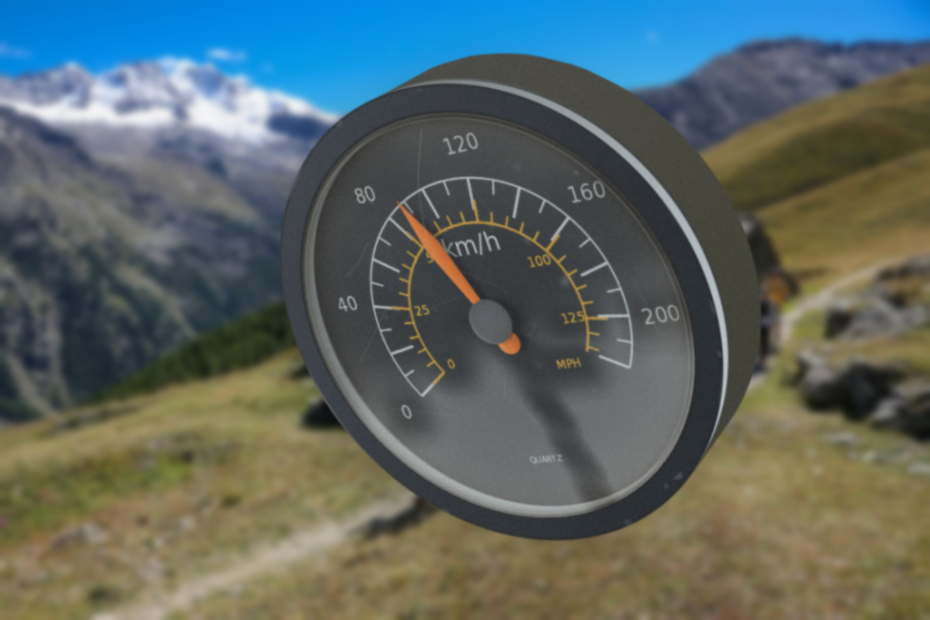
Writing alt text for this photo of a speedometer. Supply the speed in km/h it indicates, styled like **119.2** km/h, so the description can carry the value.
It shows **90** km/h
